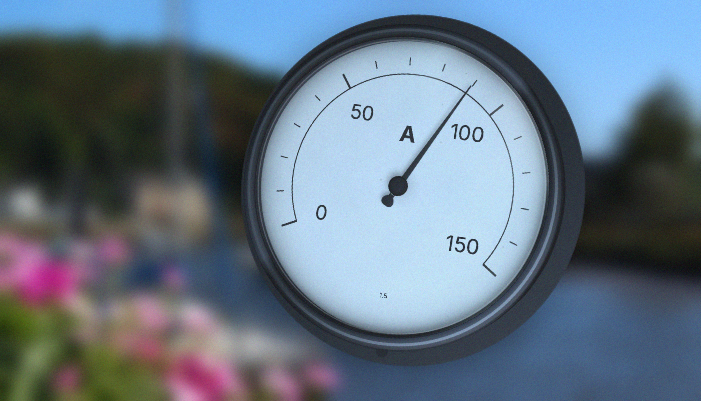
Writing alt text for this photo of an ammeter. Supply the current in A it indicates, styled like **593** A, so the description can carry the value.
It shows **90** A
